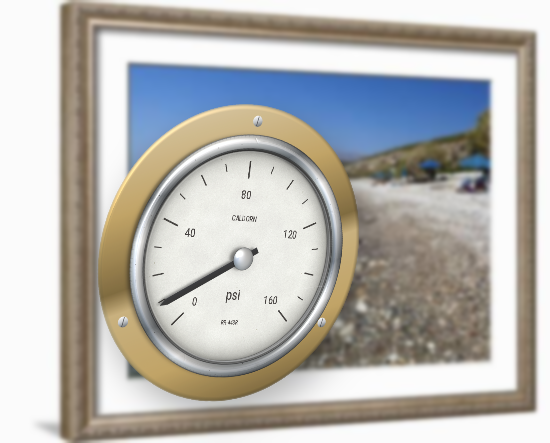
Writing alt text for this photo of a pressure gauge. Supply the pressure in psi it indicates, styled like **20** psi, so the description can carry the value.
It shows **10** psi
